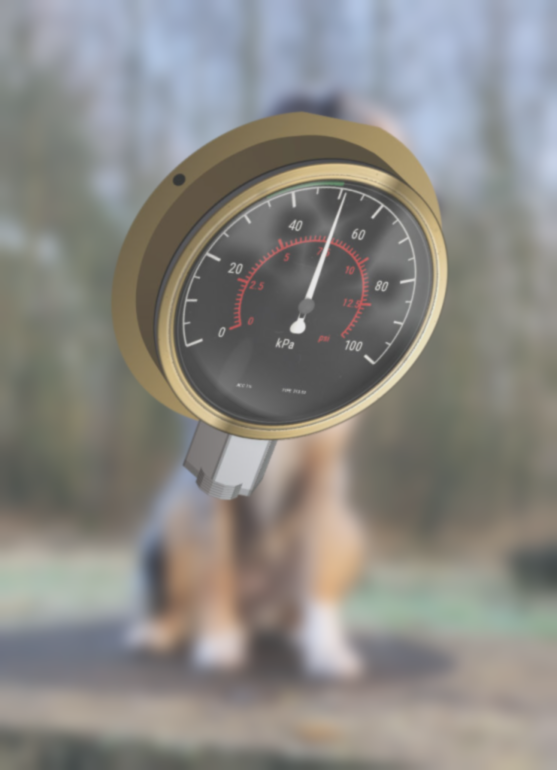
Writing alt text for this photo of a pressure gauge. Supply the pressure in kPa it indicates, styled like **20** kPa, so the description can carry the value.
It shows **50** kPa
